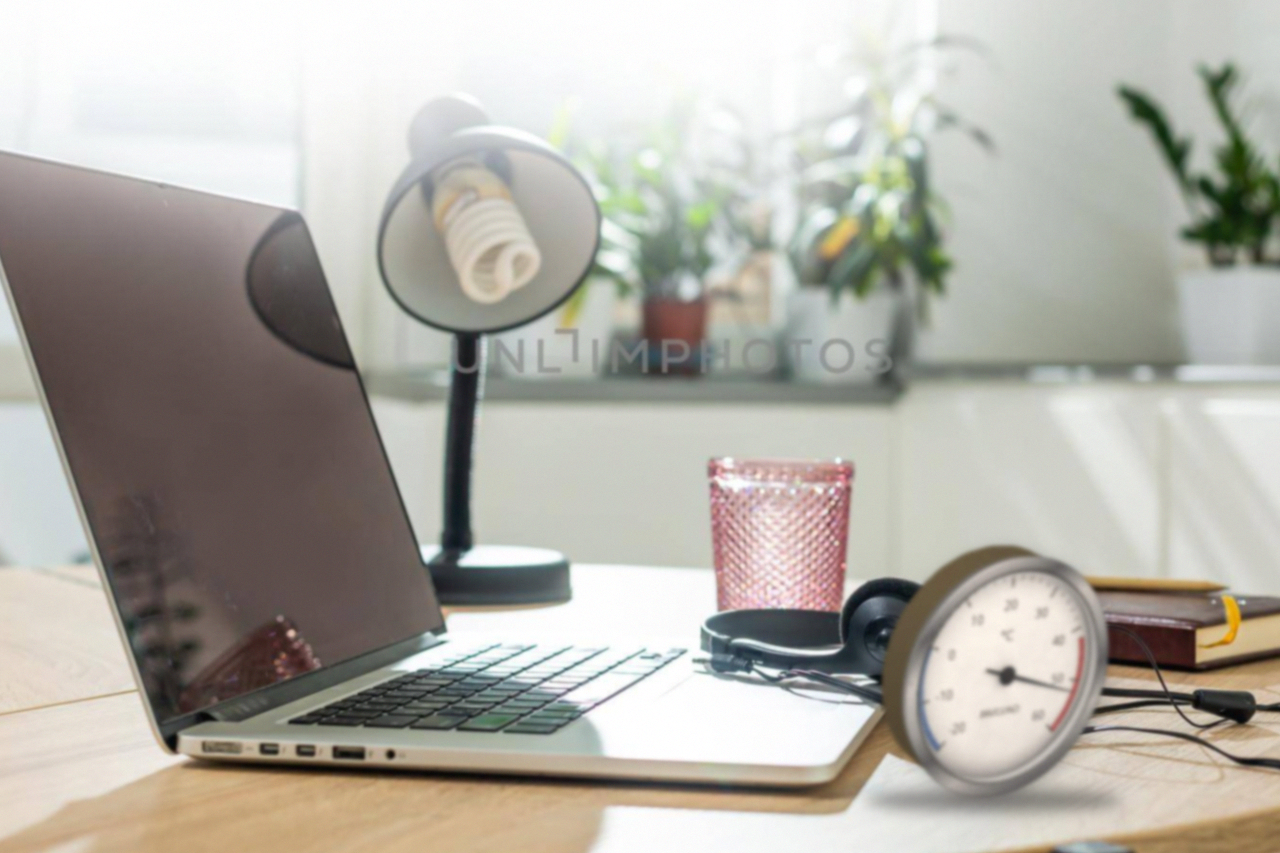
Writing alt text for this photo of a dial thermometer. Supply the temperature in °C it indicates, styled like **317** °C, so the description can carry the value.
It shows **52** °C
